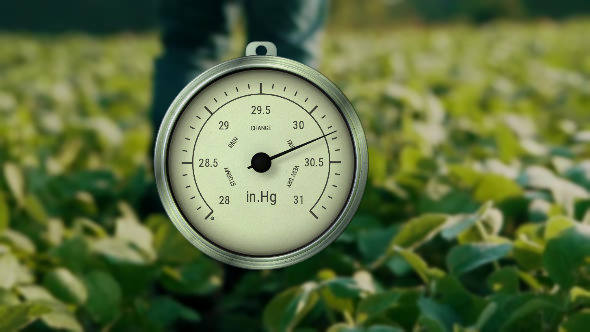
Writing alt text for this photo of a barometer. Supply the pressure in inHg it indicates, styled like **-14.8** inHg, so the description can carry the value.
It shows **30.25** inHg
